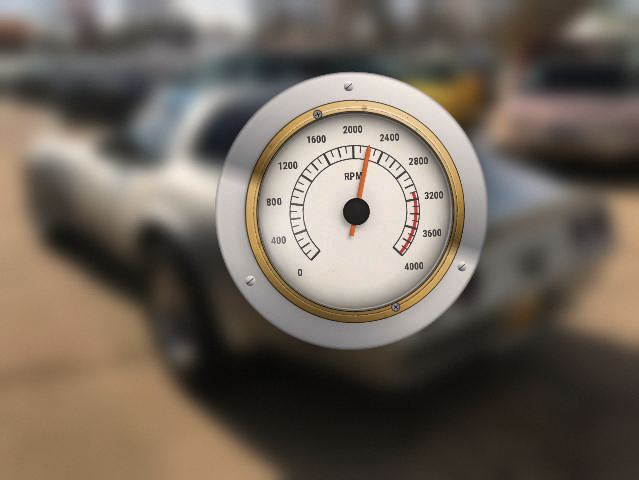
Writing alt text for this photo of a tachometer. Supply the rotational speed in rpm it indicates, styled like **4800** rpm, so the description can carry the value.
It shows **2200** rpm
